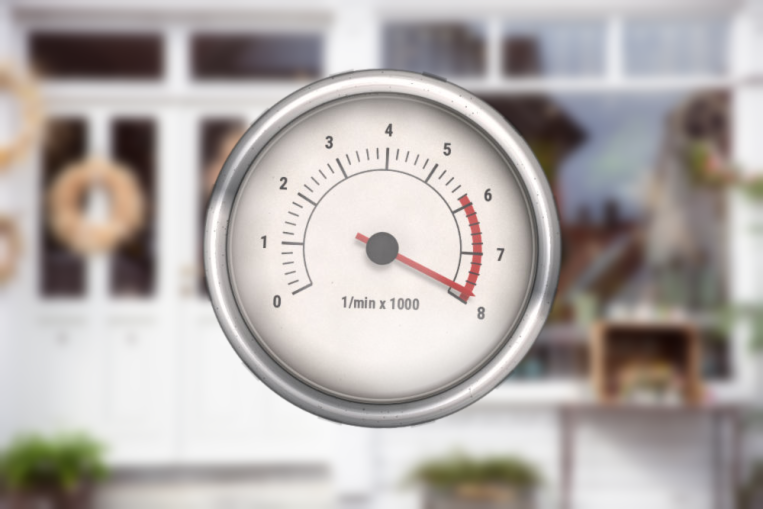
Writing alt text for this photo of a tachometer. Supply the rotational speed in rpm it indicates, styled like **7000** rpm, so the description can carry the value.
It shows **7800** rpm
